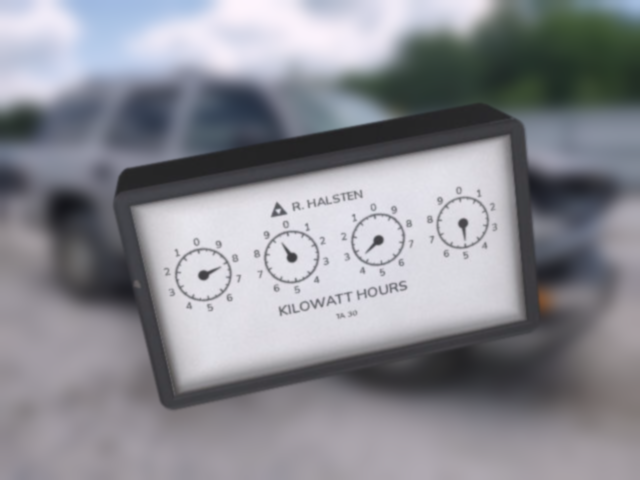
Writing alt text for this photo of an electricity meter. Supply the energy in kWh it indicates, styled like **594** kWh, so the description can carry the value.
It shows **7935** kWh
